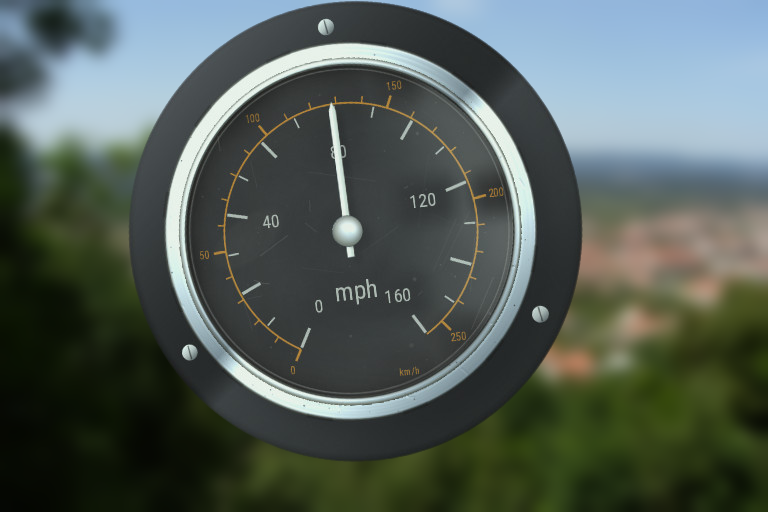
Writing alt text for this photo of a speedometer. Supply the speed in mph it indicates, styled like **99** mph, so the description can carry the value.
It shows **80** mph
